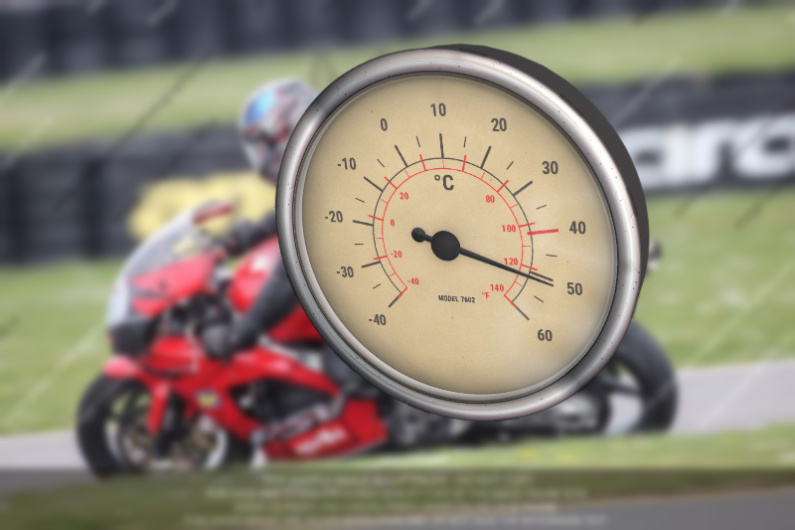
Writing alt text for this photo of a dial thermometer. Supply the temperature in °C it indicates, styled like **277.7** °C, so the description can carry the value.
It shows **50** °C
